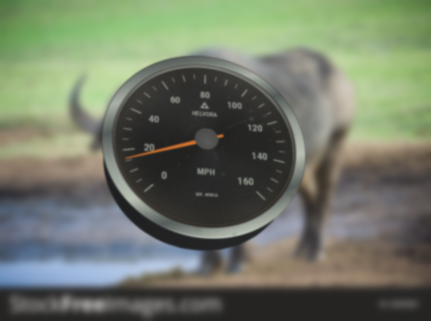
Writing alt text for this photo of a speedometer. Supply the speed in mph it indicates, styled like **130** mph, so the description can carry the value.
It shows **15** mph
